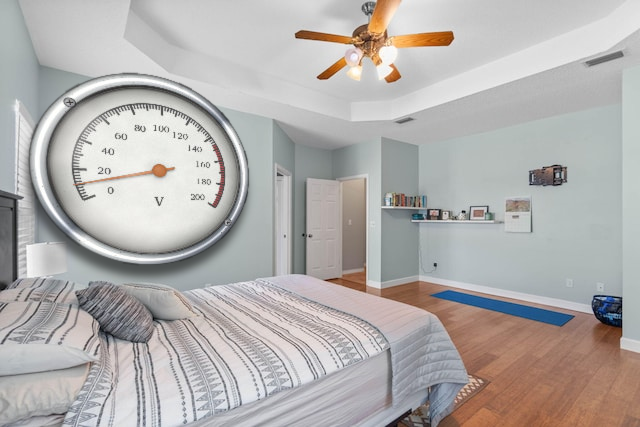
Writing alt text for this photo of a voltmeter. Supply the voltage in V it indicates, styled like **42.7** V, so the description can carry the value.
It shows **10** V
